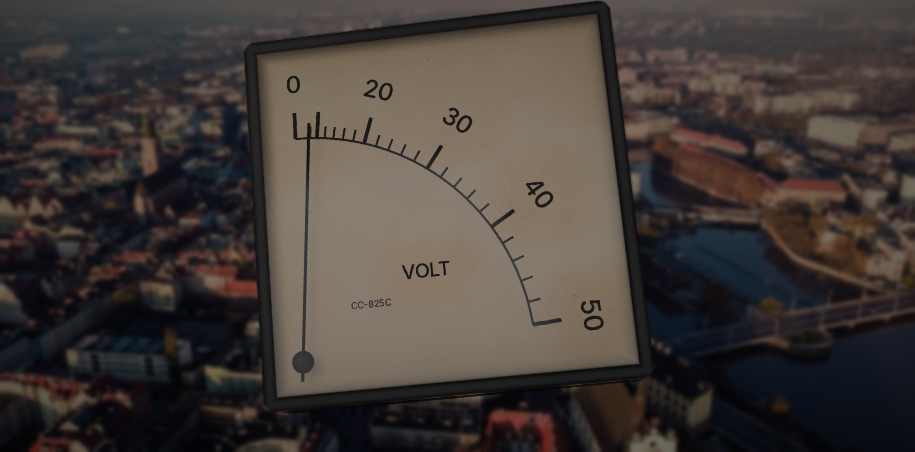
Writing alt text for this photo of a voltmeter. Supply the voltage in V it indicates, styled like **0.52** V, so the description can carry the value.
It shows **8** V
